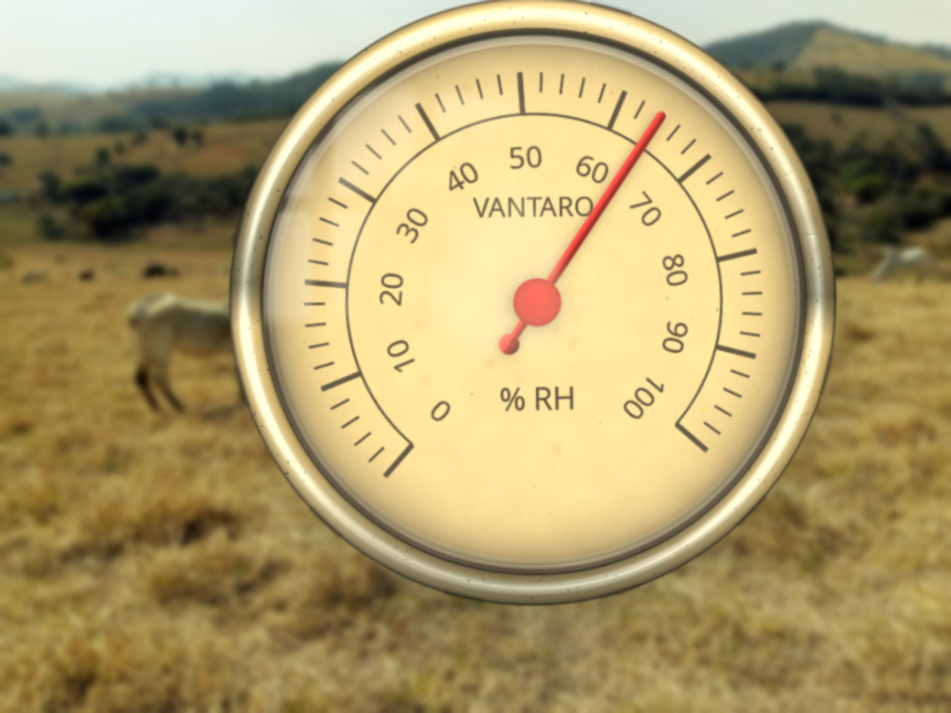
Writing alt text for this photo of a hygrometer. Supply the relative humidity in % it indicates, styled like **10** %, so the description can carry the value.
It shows **64** %
